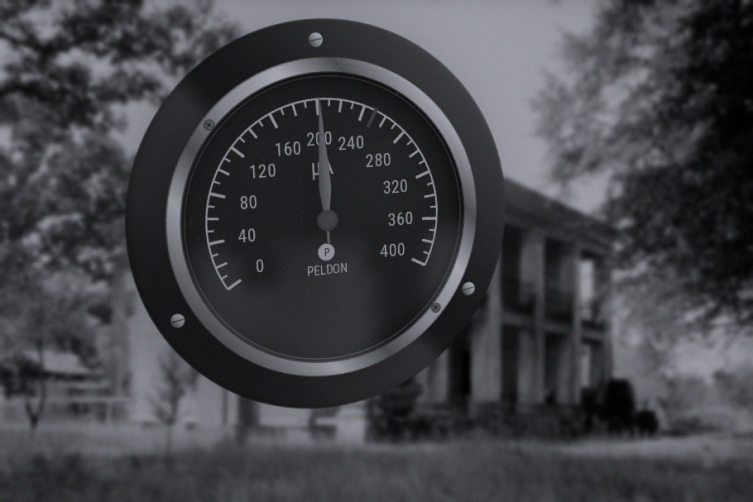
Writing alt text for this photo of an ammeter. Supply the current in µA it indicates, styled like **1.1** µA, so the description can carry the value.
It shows **200** µA
